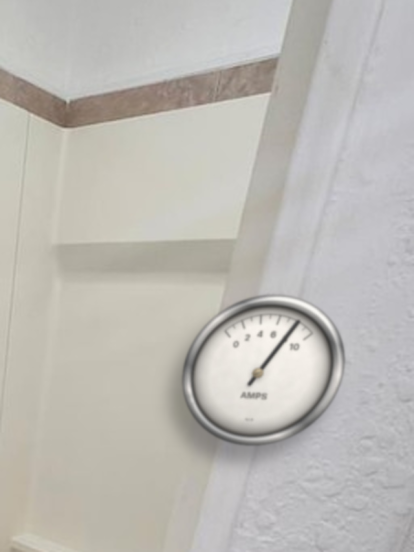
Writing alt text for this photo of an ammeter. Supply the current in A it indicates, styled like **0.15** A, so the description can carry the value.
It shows **8** A
